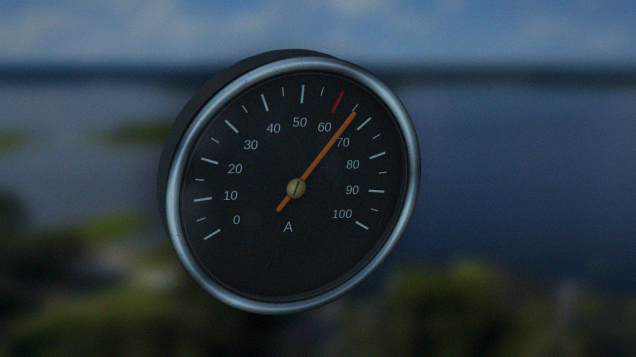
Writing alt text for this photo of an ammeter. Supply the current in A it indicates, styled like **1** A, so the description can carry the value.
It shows **65** A
